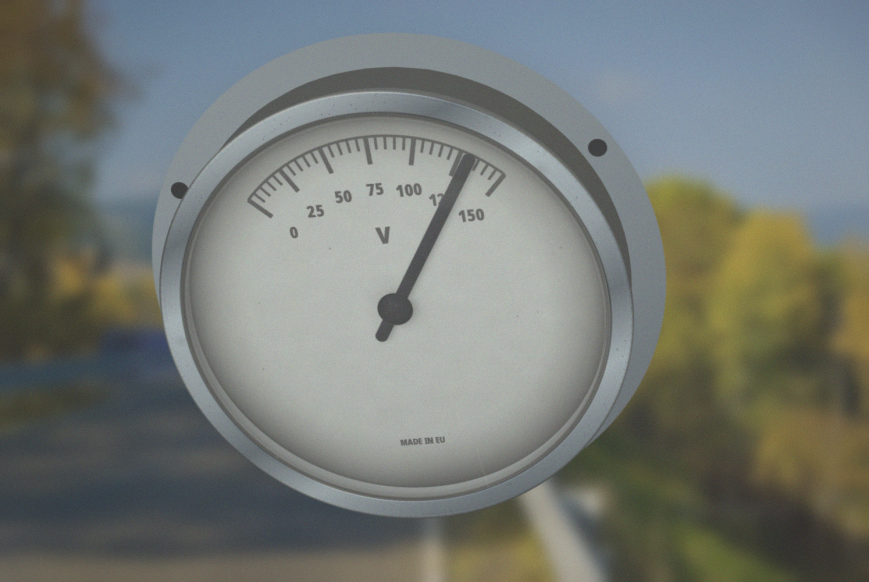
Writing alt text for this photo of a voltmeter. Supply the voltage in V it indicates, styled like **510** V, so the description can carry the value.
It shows **130** V
